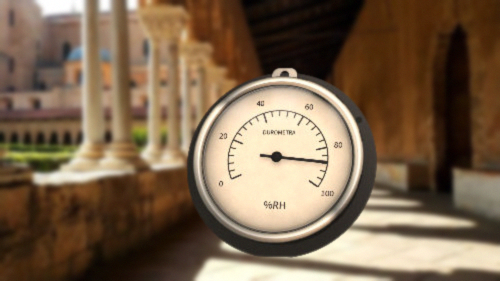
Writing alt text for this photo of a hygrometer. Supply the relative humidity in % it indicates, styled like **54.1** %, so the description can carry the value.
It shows **88** %
